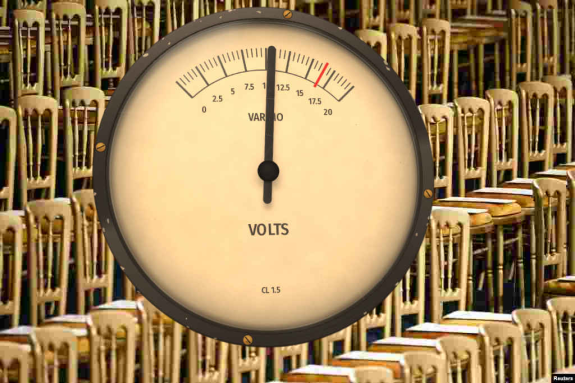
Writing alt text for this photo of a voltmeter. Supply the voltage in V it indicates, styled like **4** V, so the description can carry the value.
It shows **10.5** V
